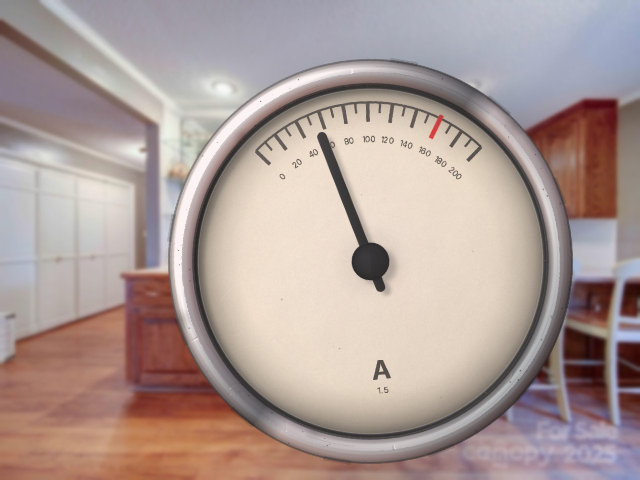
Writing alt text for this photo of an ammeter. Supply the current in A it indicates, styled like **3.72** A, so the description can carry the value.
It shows **55** A
